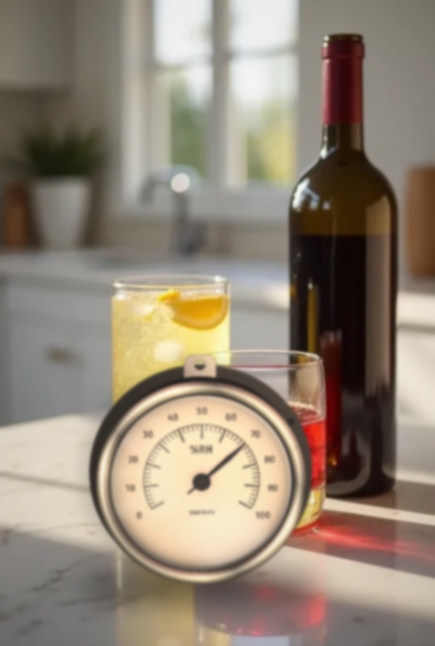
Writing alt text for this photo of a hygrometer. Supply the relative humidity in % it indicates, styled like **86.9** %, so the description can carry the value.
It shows **70** %
